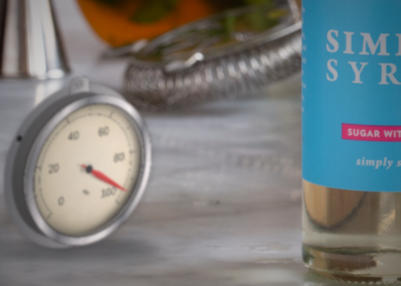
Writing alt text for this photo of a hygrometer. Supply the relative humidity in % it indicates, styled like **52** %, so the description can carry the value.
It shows **95** %
